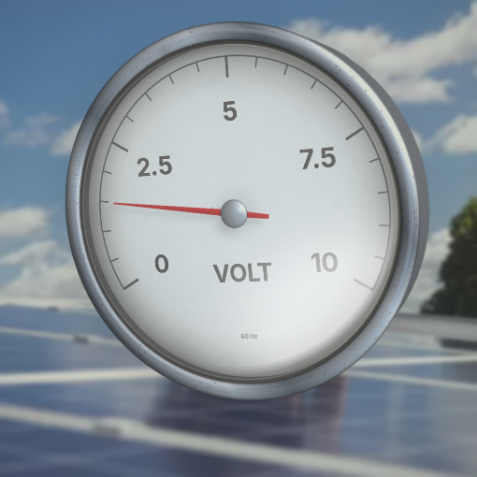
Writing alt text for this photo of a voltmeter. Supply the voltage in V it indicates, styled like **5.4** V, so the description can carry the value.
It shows **1.5** V
